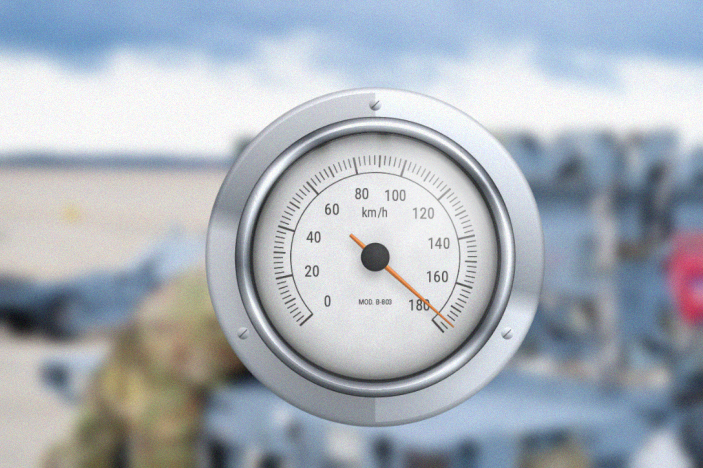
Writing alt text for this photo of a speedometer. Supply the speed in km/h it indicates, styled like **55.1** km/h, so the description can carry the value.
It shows **176** km/h
